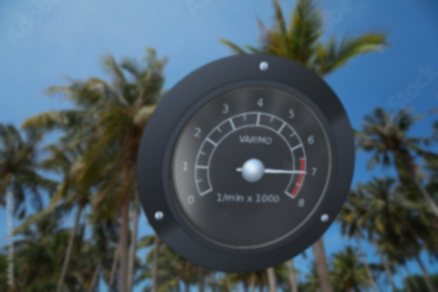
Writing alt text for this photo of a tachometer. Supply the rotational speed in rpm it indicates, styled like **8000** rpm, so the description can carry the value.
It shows **7000** rpm
